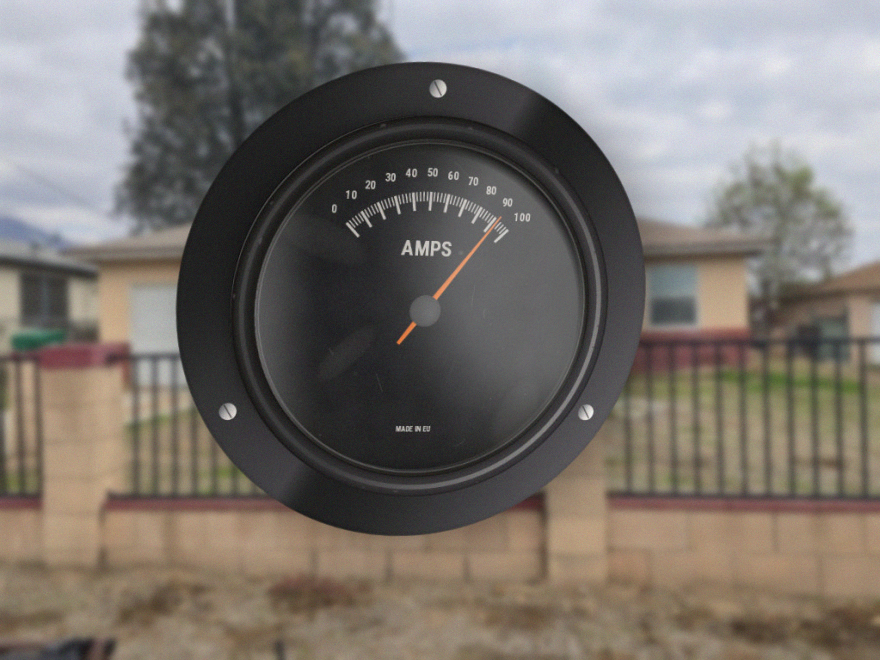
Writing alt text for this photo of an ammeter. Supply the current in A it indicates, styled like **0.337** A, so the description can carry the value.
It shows **90** A
